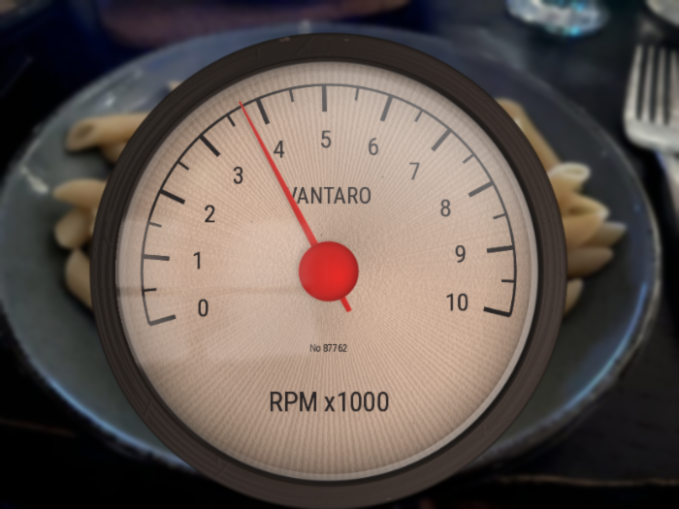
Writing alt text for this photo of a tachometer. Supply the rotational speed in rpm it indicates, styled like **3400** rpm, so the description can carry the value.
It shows **3750** rpm
